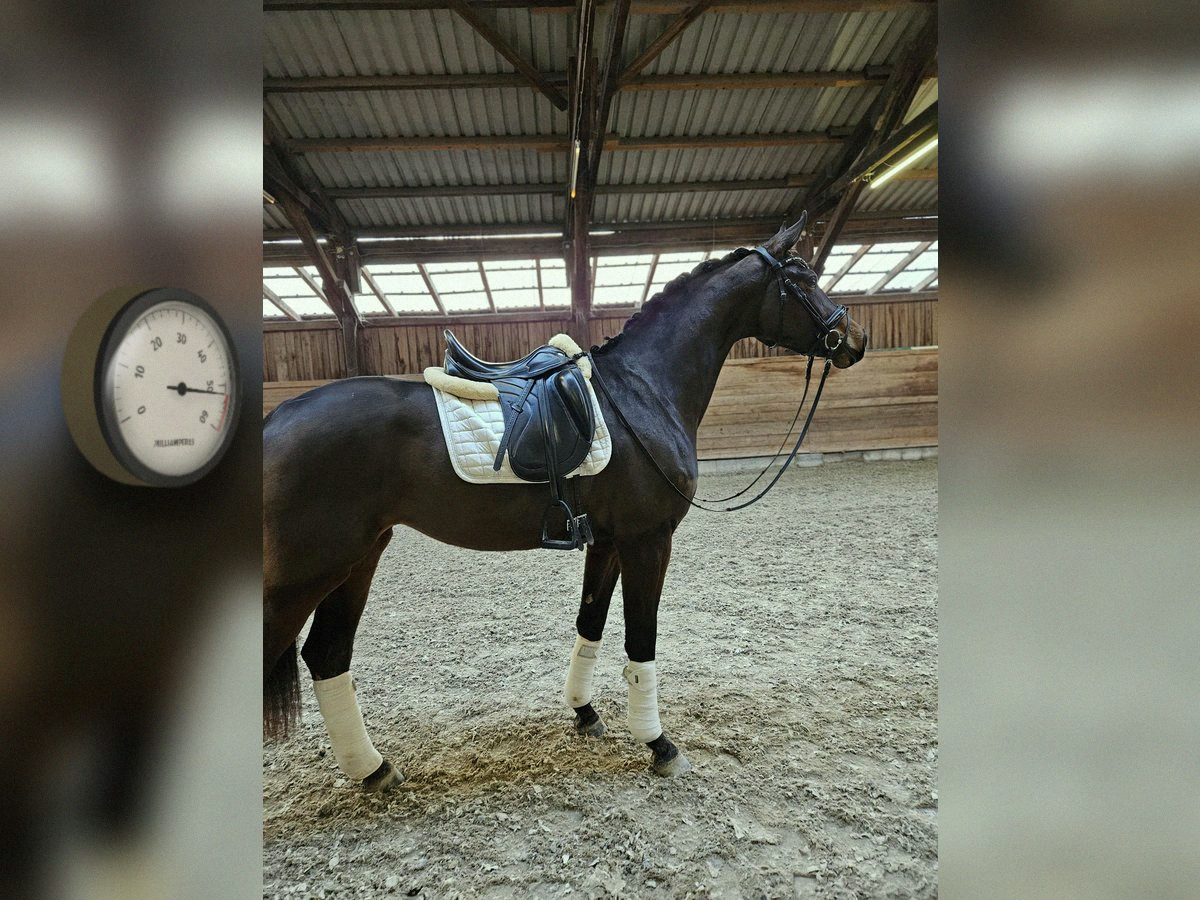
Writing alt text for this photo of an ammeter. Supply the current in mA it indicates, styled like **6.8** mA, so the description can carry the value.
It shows **52** mA
